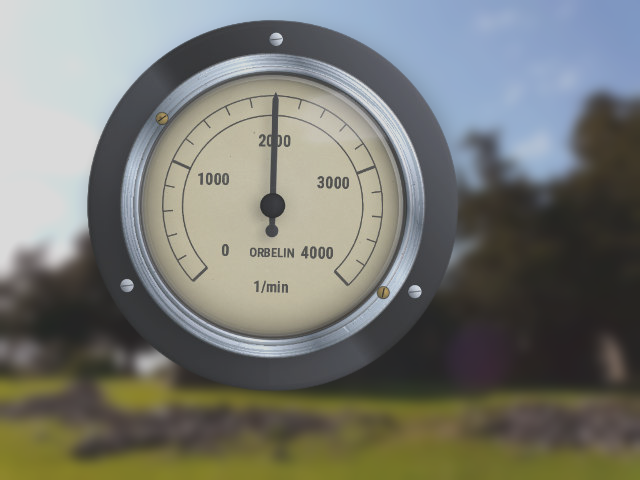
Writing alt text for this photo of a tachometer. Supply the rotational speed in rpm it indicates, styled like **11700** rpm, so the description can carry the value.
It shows **2000** rpm
